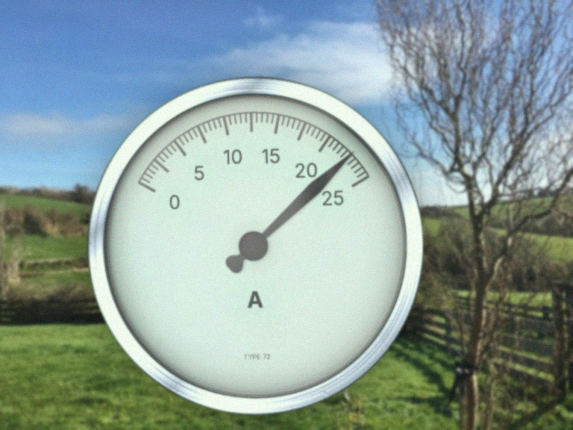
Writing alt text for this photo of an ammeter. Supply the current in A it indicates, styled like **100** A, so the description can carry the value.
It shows **22.5** A
